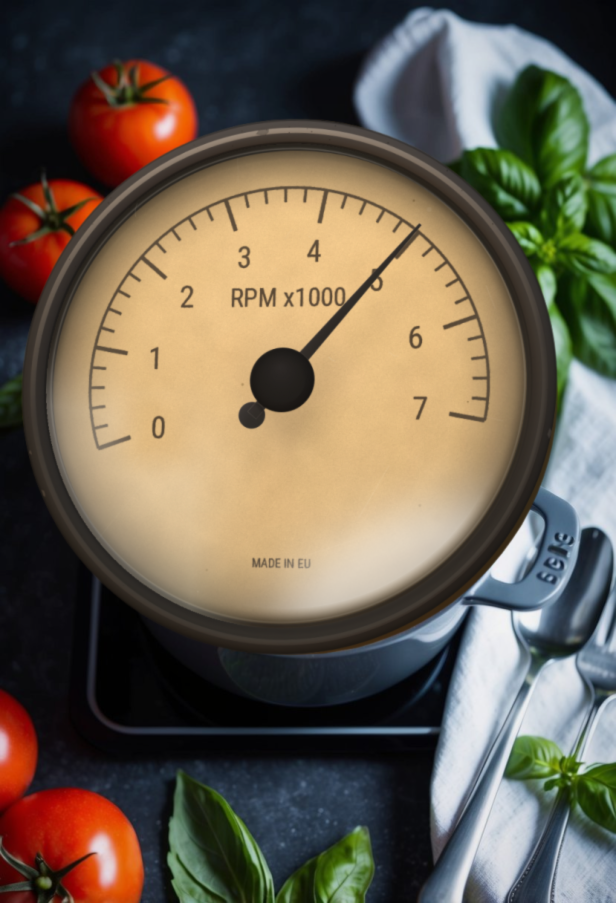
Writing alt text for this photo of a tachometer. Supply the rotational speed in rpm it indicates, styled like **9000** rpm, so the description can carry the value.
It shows **5000** rpm
